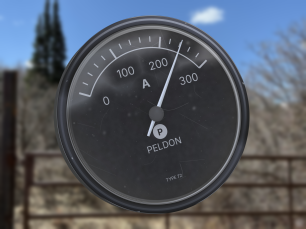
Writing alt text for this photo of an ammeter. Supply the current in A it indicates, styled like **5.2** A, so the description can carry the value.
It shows **240** A
